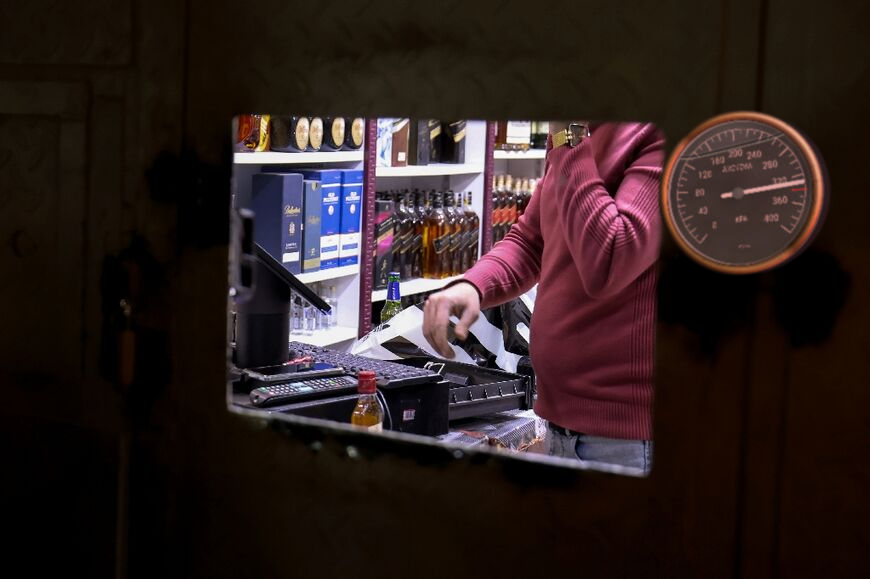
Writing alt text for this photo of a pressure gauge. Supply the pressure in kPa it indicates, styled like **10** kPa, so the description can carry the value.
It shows **330** kPa
